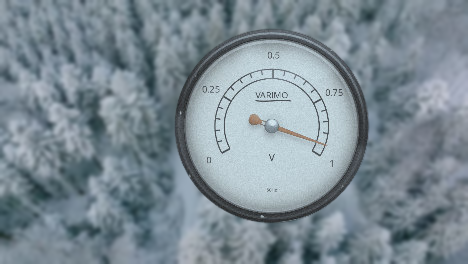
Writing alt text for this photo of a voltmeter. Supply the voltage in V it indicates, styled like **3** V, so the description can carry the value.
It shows **0.95** V
